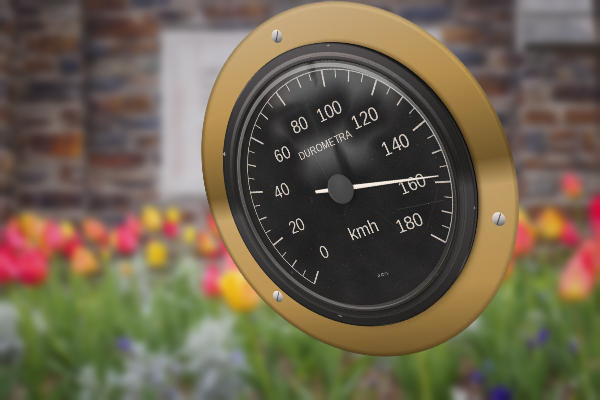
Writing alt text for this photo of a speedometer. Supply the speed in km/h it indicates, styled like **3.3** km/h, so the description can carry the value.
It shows **157.5** km/h
